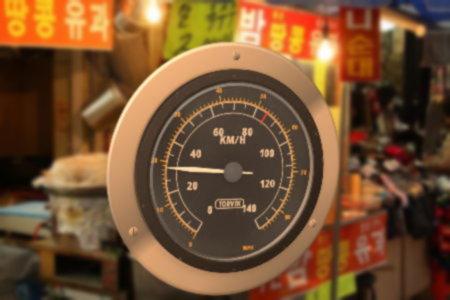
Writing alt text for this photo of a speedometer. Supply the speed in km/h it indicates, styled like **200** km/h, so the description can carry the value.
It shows **30** km/h
